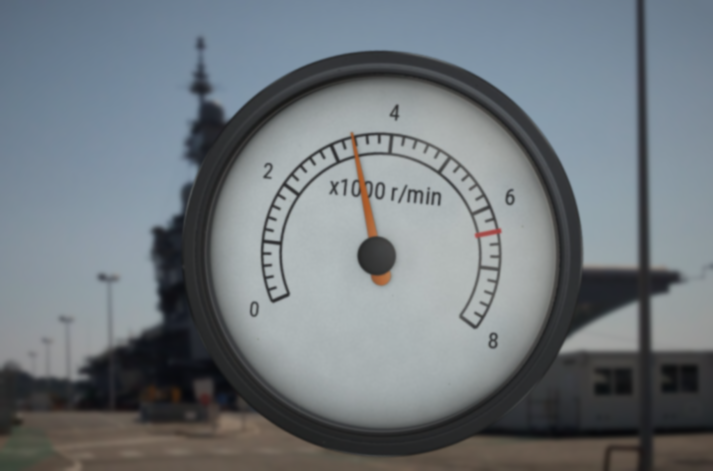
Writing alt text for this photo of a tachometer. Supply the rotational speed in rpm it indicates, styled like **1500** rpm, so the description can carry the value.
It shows **3400** rpm
